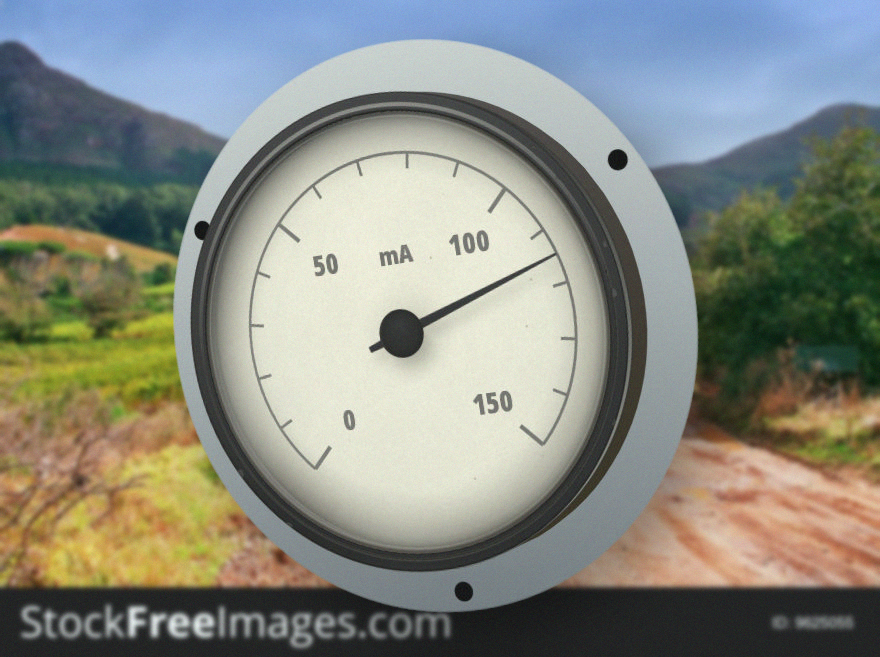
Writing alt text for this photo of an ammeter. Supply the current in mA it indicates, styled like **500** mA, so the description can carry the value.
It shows **115** mA
